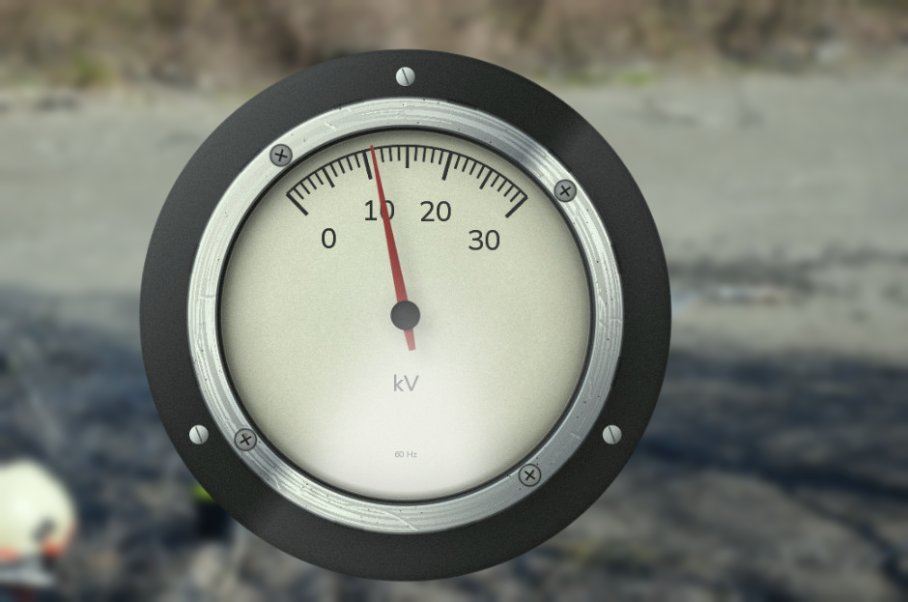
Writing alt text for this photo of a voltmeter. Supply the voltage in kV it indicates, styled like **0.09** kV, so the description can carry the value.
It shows **11** kV
